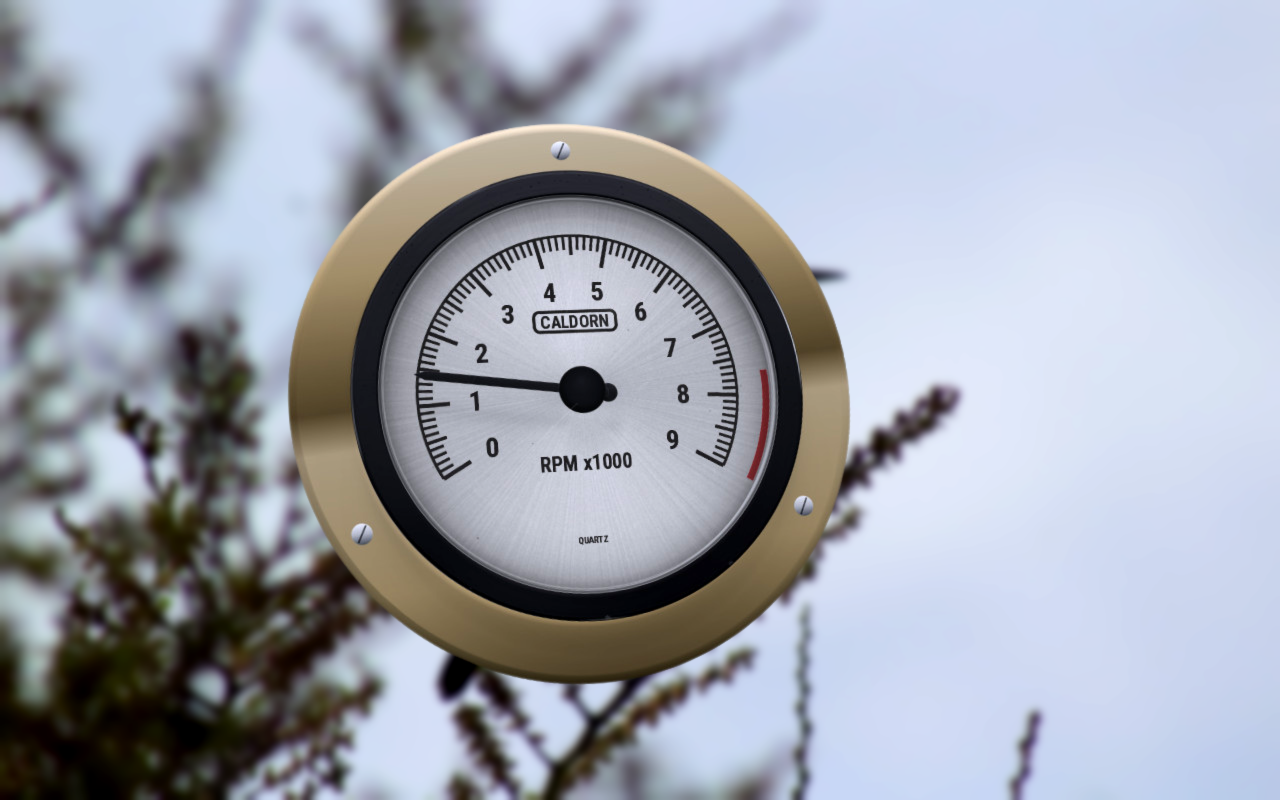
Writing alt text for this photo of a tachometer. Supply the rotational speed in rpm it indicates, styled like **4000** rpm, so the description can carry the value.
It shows **1400** rpm
